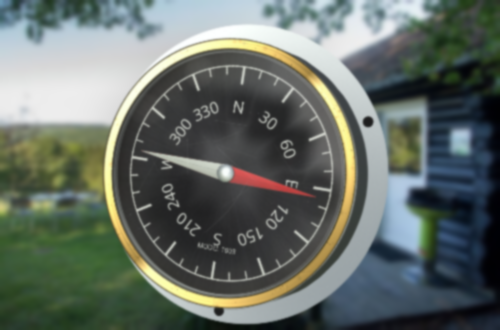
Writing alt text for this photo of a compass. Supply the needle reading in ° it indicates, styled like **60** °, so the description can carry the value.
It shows **95** °
